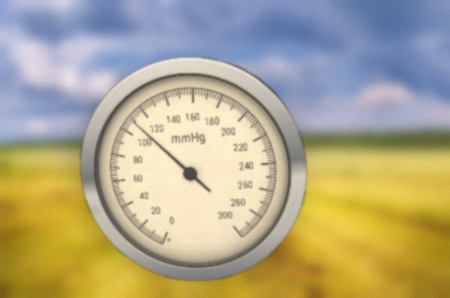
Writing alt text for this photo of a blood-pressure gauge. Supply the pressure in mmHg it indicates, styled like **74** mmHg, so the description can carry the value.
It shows **110** mmHg
